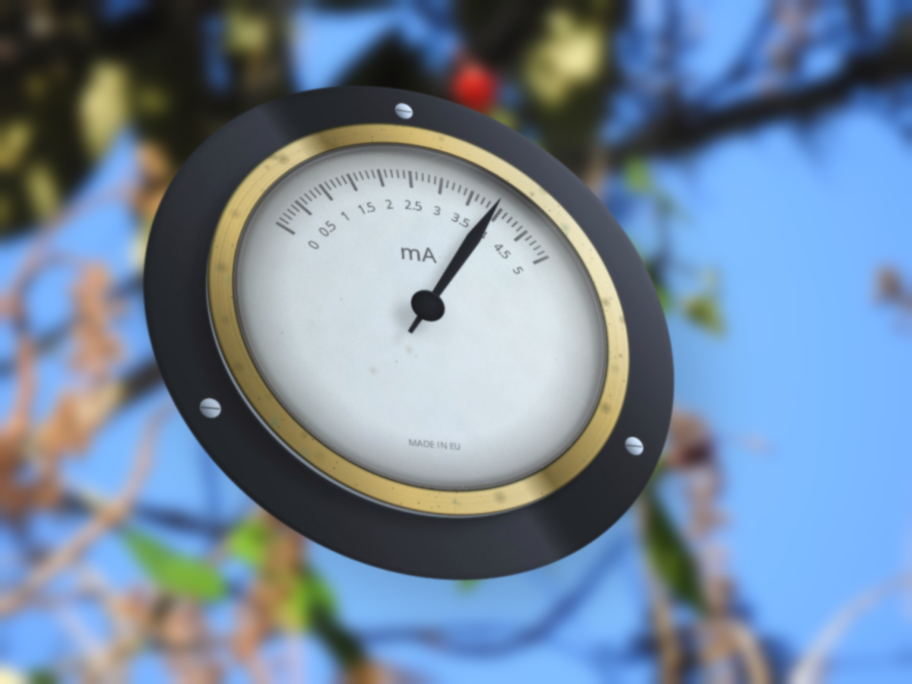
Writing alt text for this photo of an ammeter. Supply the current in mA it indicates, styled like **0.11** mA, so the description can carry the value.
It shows **3.9** mA
